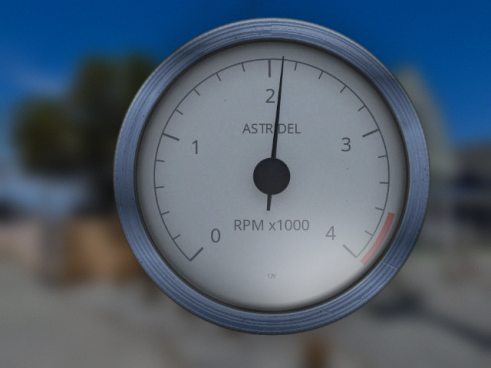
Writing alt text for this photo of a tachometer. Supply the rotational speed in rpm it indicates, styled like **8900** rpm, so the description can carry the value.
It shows **2100** rpm
